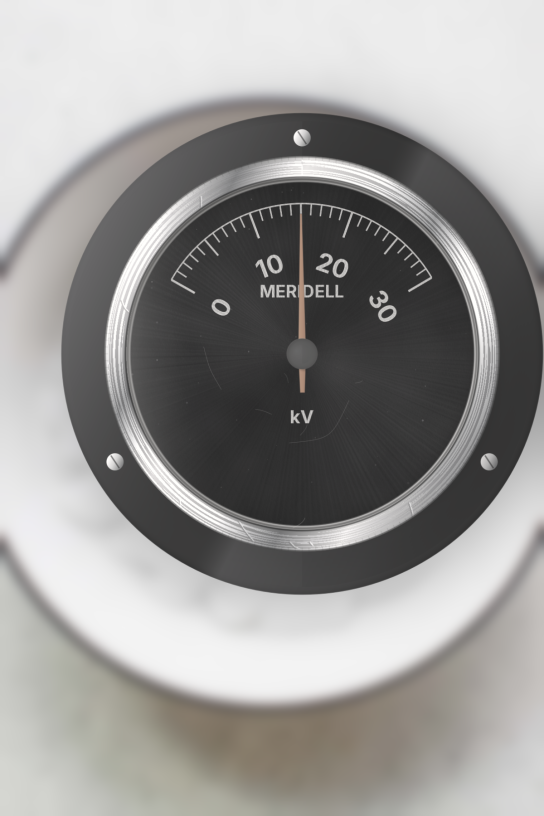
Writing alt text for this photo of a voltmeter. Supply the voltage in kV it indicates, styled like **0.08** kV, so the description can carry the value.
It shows **15** kV
